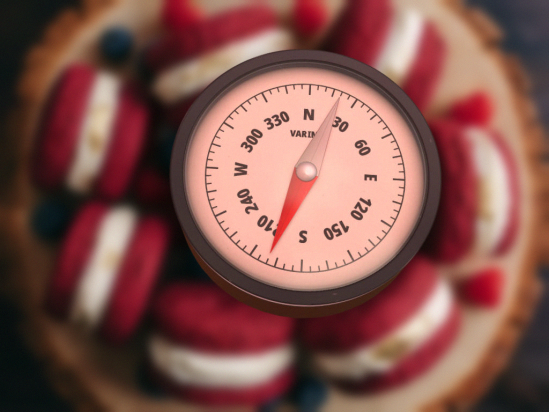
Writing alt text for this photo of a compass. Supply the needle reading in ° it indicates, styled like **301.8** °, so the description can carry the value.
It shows **200** °
